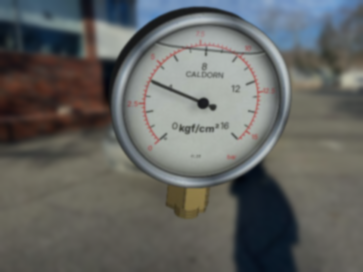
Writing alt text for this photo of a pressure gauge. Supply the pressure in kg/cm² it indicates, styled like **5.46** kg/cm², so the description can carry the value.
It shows **4** kg/cm²
